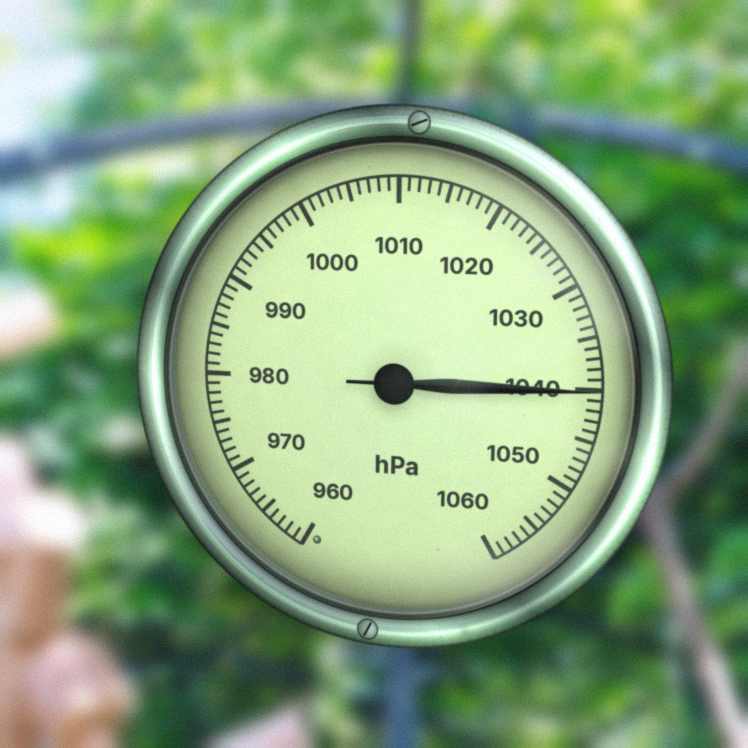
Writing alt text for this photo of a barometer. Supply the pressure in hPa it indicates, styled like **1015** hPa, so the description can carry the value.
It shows **1040** hPa
